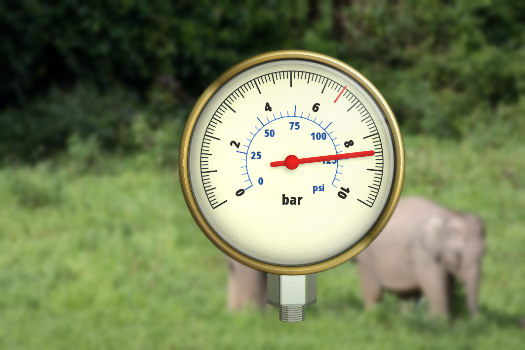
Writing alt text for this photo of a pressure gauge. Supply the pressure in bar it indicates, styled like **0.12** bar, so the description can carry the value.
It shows **8.5** bar
